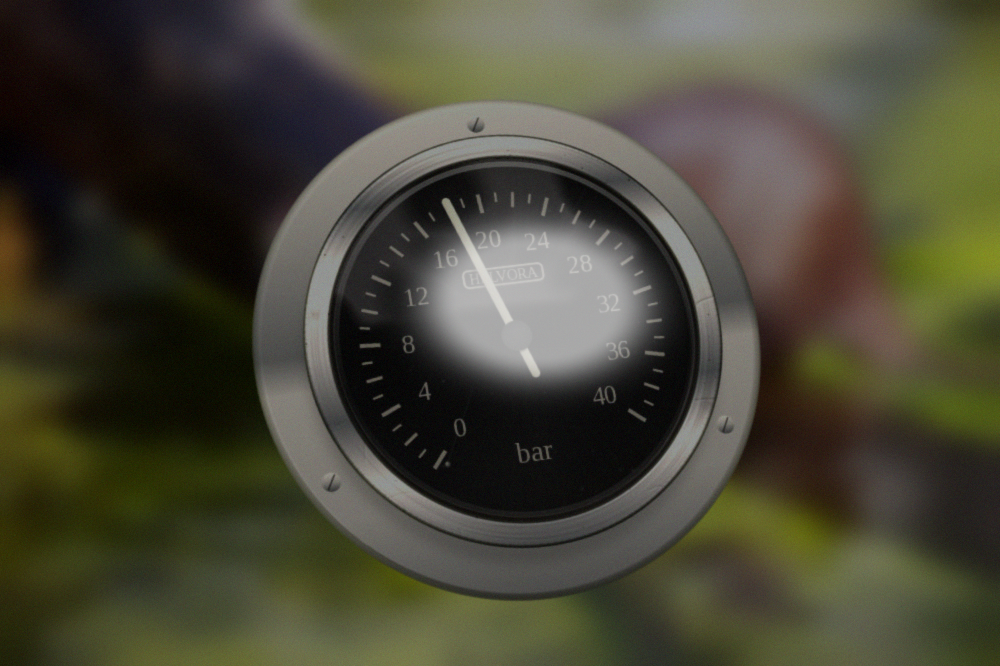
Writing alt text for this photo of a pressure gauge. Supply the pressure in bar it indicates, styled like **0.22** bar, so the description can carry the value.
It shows **18** bar
